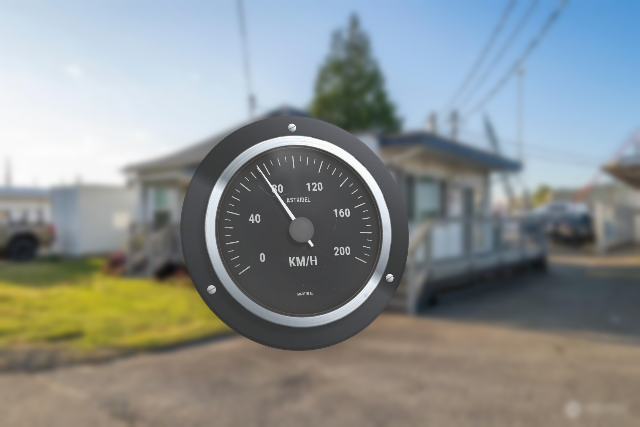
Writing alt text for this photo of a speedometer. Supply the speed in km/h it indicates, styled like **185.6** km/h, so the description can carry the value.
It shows **75** km/h
